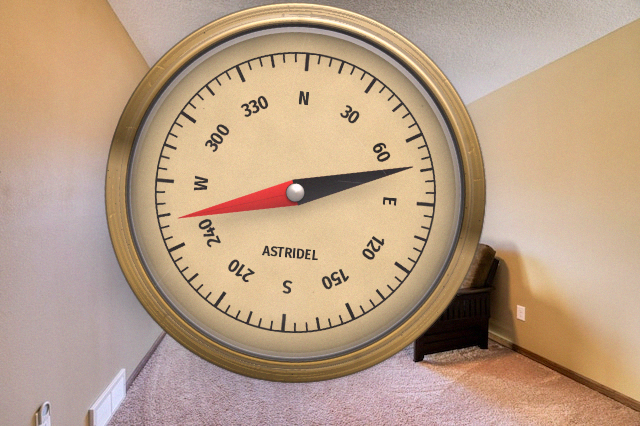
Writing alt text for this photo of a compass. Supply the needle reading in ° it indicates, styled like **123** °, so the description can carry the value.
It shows **252.5** °
